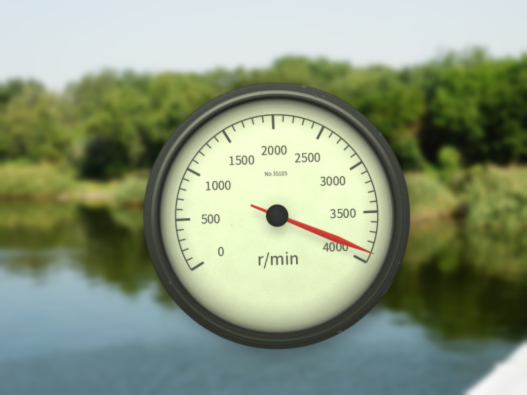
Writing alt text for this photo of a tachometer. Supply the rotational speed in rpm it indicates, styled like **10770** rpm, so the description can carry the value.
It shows **3900** rpm
